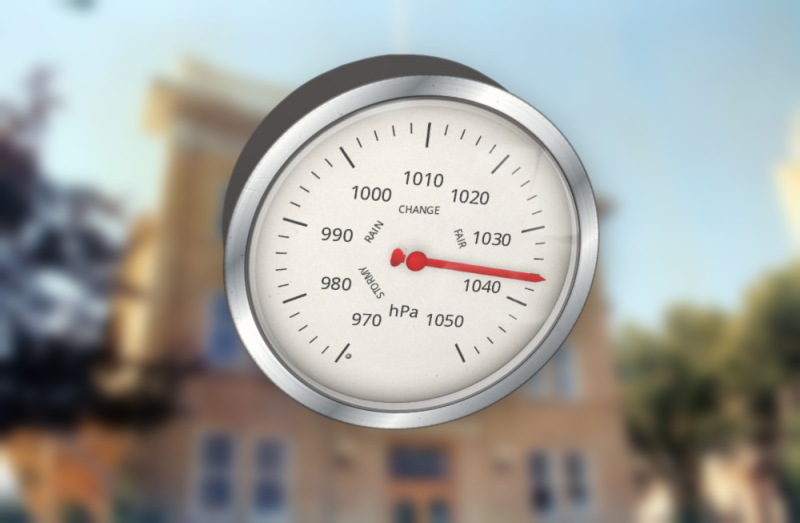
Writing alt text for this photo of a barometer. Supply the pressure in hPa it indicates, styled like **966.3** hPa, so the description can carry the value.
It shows **1036** hPa
